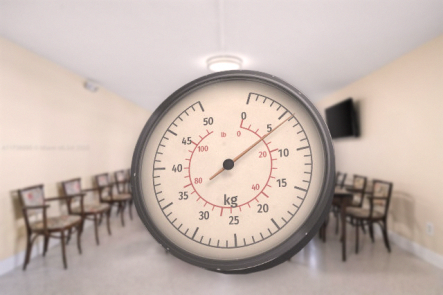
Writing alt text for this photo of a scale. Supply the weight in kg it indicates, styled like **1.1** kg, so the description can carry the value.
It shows **6** kg
